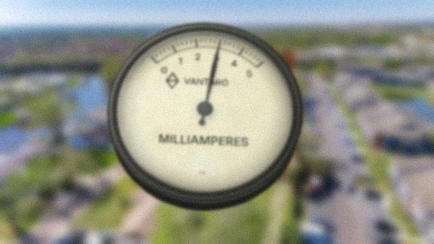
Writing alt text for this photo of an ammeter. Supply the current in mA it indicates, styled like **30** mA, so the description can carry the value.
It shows **3** mA
